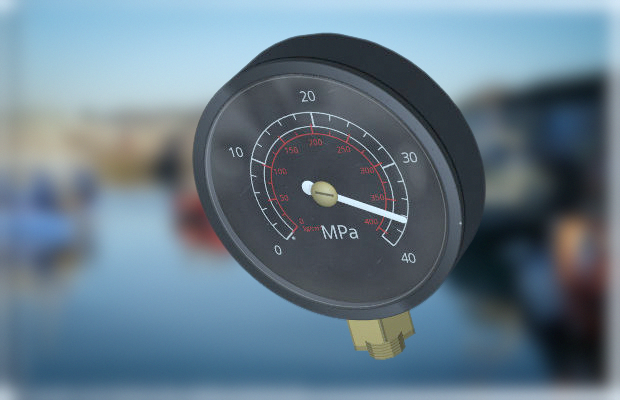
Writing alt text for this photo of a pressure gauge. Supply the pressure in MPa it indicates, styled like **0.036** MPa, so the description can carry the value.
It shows **36** MPa
